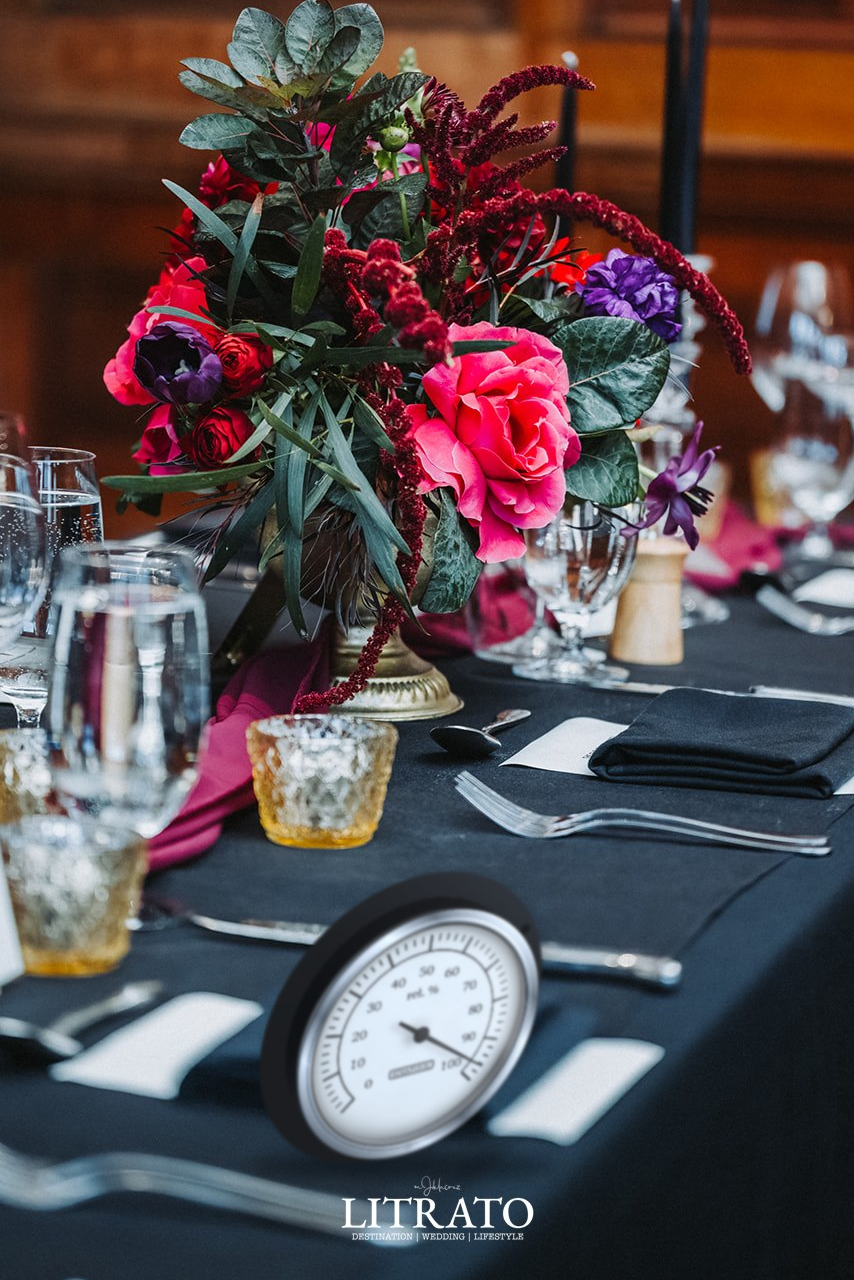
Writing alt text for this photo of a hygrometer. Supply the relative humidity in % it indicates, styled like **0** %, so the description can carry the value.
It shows **96** %
